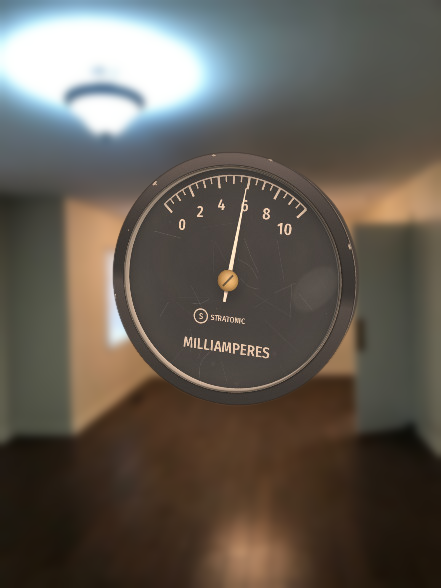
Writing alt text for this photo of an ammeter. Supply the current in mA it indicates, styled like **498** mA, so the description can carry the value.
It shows **6** mA
